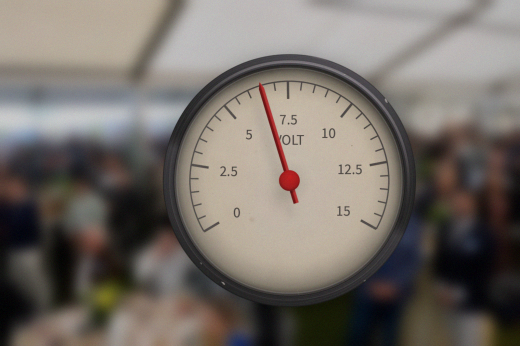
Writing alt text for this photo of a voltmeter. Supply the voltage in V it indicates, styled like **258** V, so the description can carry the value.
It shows **6.5** V
